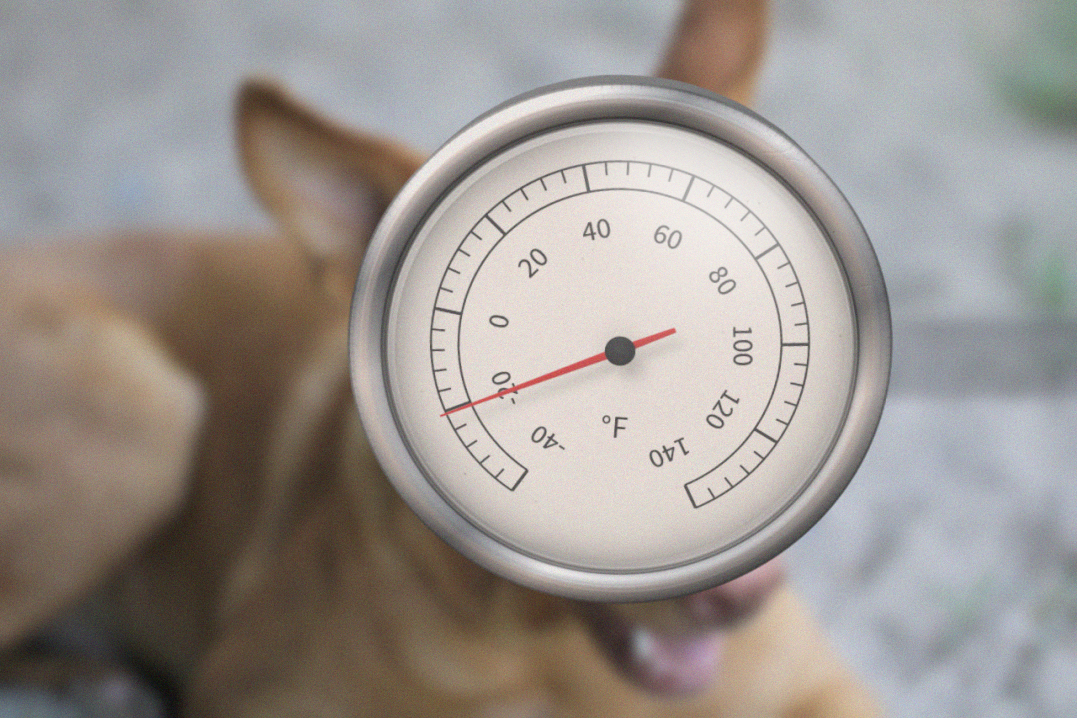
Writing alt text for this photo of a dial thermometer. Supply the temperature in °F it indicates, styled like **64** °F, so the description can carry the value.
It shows **-20** °F
